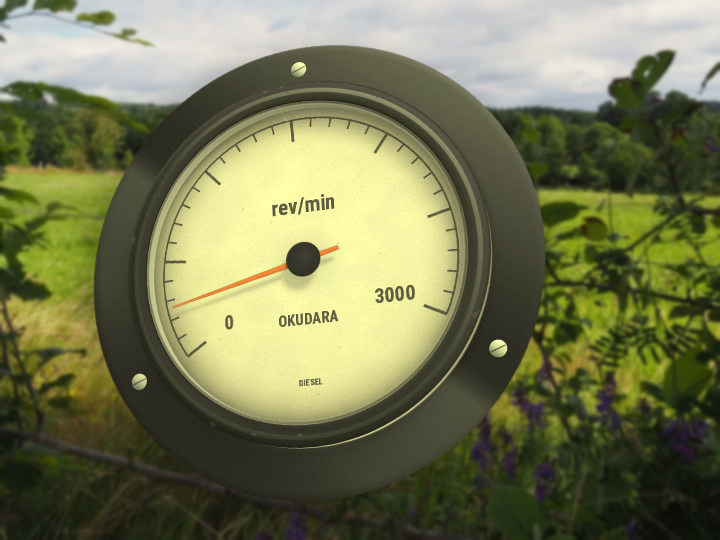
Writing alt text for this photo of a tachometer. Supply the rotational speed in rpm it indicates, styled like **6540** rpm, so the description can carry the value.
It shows **250** rpm
